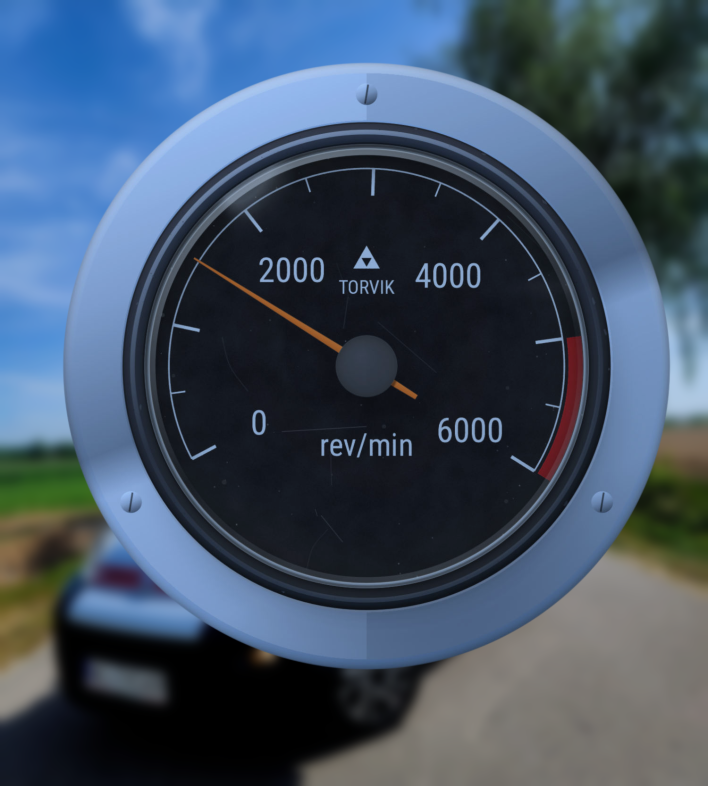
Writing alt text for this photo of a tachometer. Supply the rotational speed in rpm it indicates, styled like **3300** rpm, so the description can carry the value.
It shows **1500** rpm
